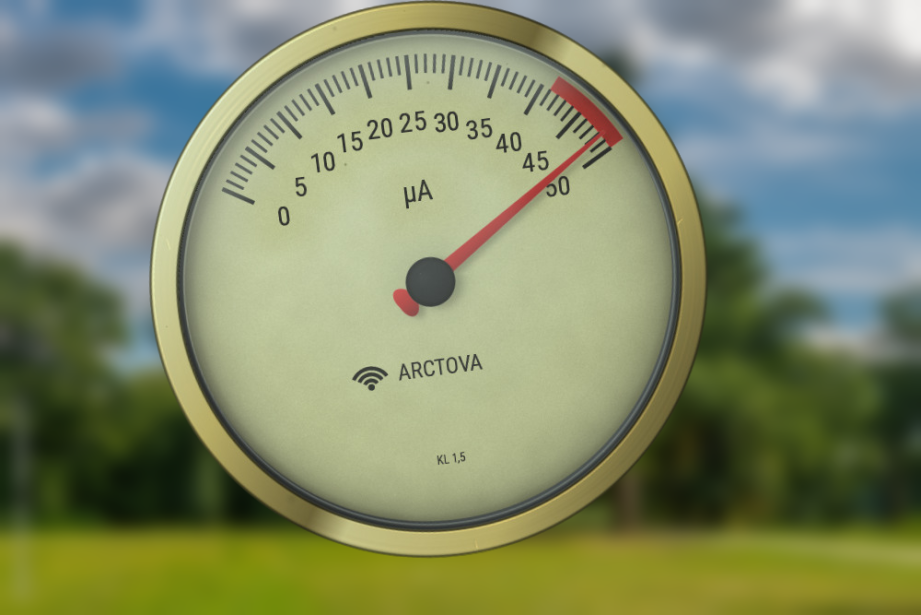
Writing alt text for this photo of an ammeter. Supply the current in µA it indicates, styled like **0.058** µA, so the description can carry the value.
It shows **48** µA
